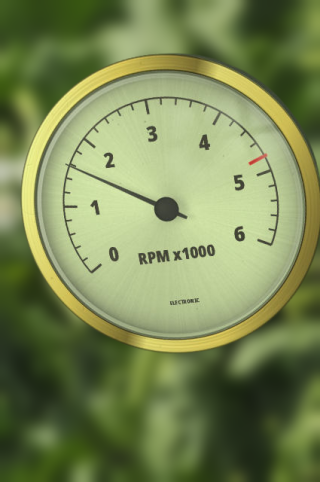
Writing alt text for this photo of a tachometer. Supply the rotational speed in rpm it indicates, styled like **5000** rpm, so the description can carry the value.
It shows **1600** rpm
